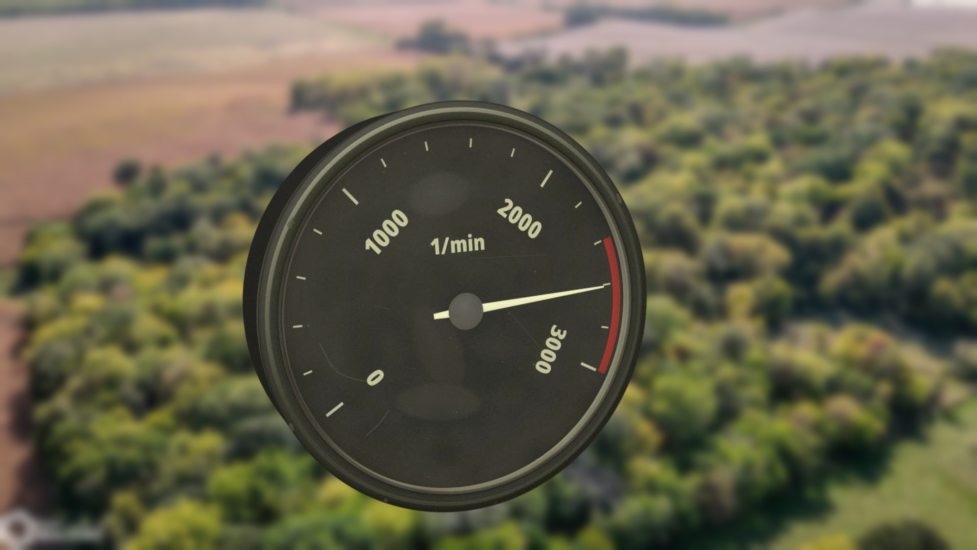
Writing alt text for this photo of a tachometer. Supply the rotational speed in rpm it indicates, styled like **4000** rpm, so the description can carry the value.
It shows **2600** rpm
